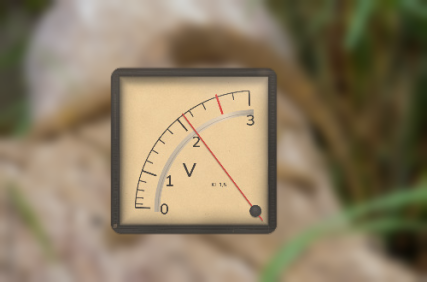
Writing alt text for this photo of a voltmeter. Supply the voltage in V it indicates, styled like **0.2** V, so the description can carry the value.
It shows **2.1** V
